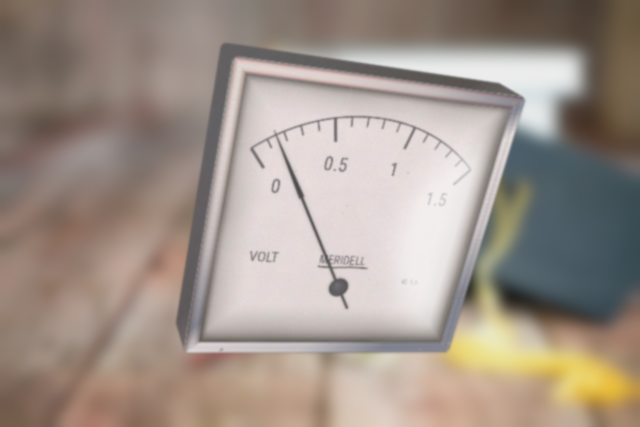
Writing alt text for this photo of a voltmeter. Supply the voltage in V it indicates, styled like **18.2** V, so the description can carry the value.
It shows **0.15** V
